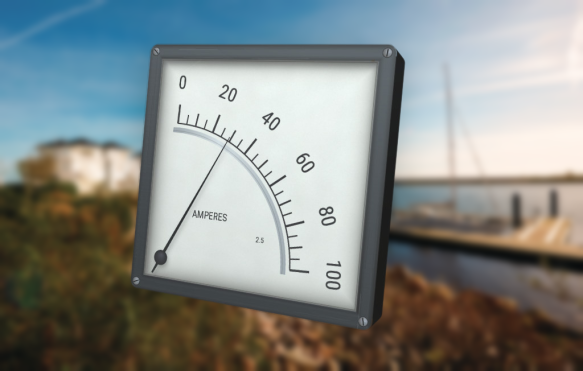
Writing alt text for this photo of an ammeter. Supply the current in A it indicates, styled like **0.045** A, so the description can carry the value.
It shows **30** A
